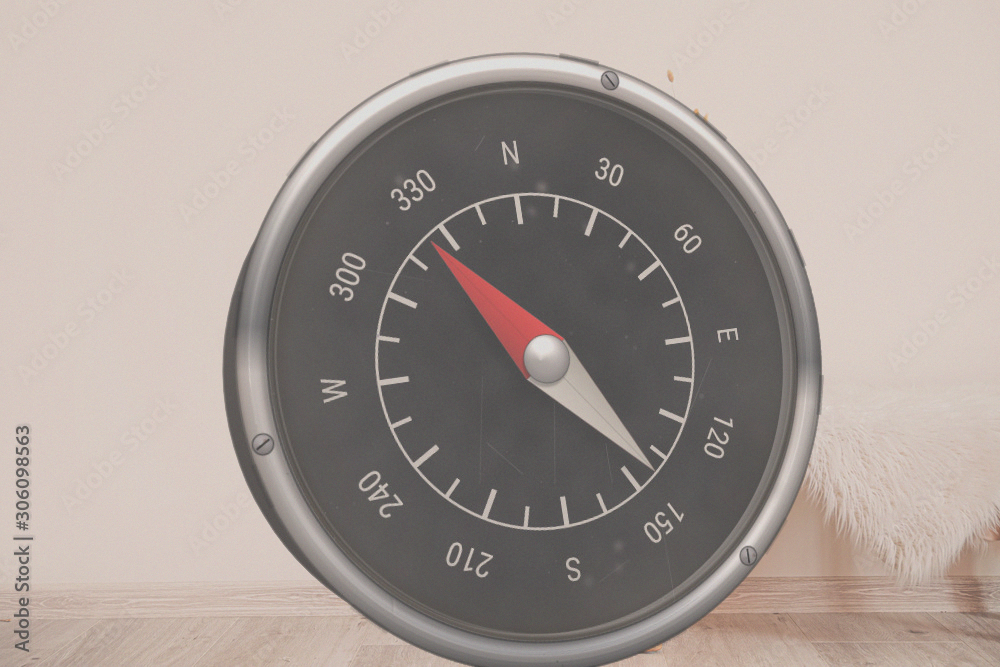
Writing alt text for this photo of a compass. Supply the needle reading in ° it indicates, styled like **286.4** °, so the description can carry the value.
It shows **322.5** °
